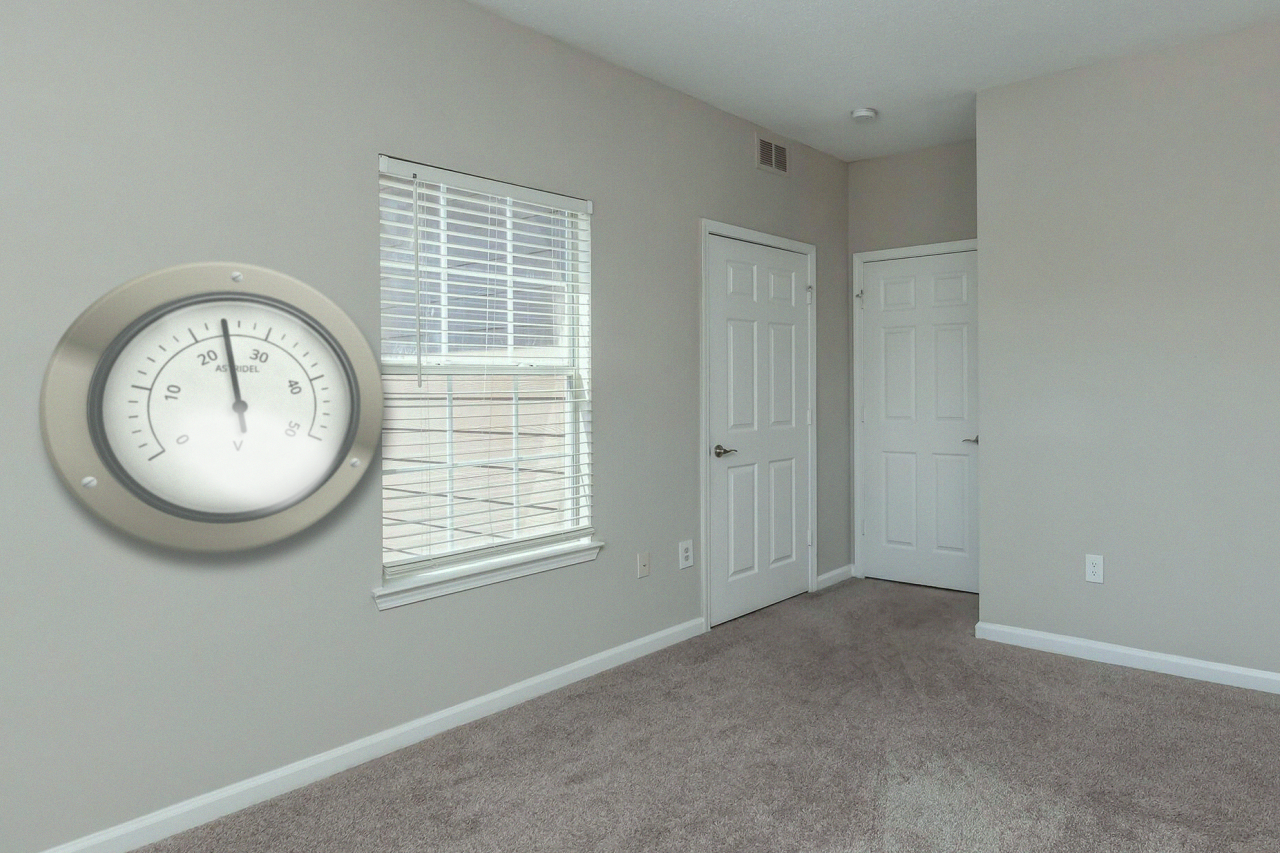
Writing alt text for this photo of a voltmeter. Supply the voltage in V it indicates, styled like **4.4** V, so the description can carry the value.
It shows **24** V
